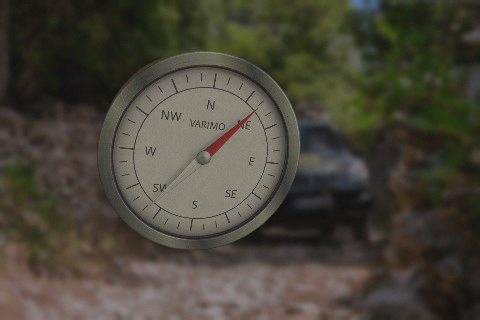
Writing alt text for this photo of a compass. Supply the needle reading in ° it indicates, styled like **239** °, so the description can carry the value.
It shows **40** °
